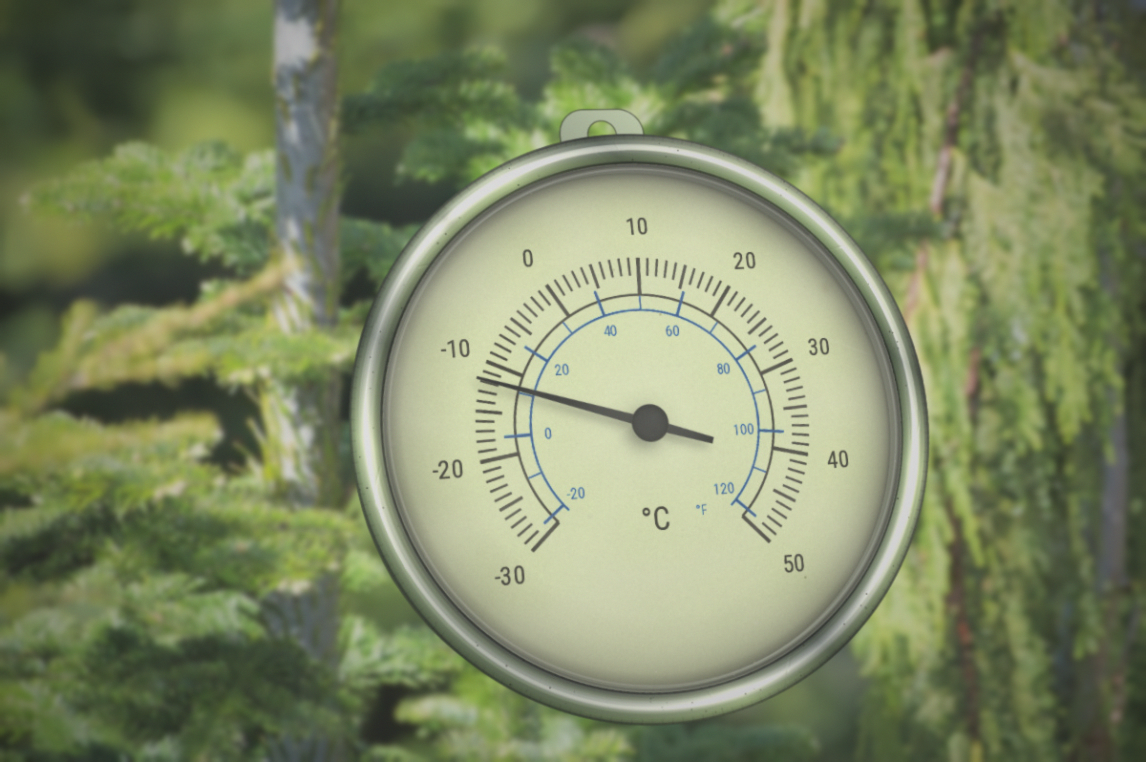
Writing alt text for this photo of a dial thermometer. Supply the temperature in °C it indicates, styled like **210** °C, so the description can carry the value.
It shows **-12** °C
